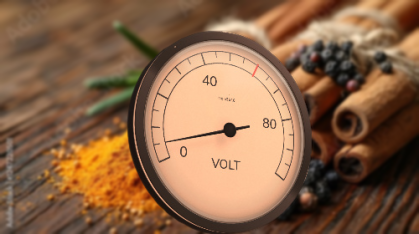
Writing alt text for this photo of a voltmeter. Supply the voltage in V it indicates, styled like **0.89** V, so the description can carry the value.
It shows **5** V
